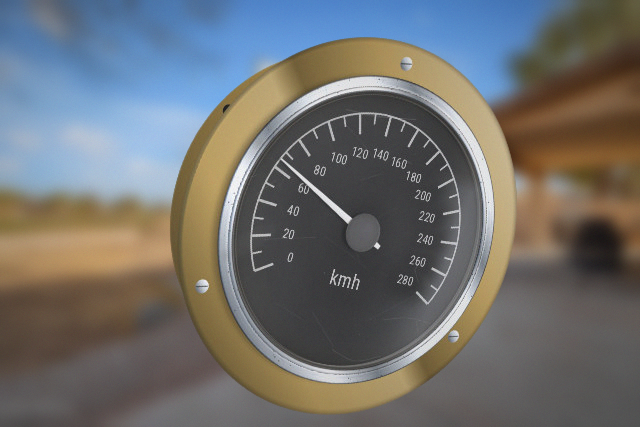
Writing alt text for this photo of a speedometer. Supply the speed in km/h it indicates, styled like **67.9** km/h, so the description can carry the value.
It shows **65** km/h
